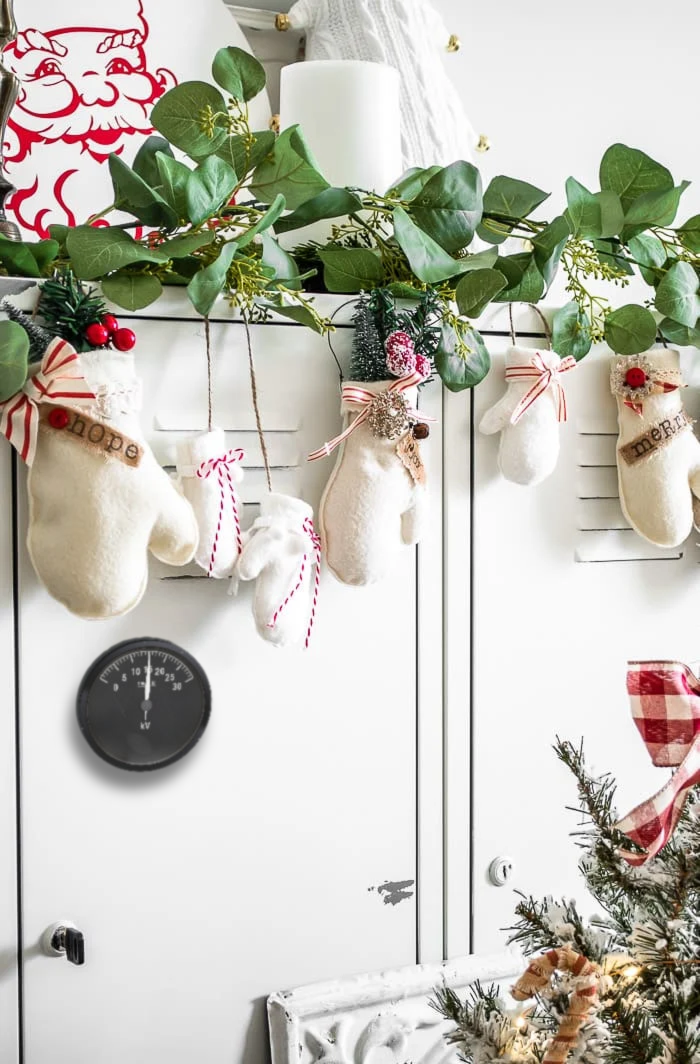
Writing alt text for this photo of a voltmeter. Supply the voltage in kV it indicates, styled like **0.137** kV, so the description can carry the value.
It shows **15** kV
